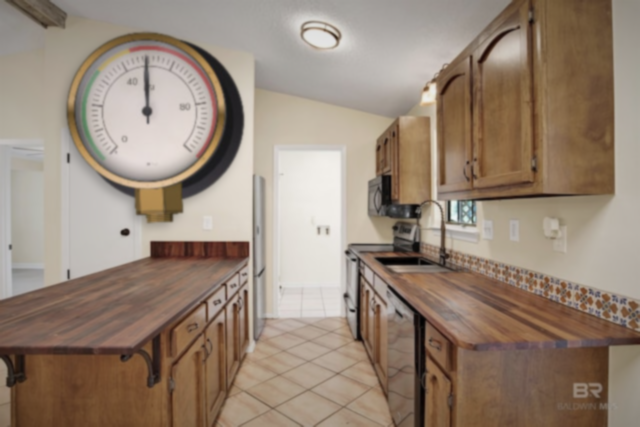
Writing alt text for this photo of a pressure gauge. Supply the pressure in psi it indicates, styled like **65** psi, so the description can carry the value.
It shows **50** psi
